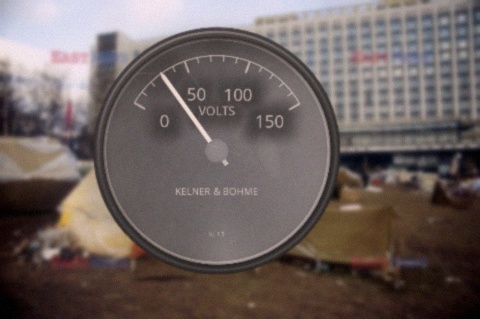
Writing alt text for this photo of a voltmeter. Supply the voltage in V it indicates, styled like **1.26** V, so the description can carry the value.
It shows **30** V
